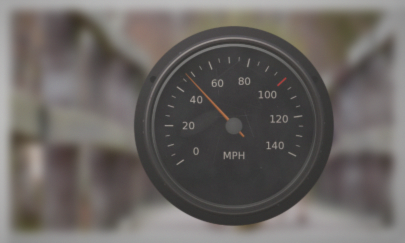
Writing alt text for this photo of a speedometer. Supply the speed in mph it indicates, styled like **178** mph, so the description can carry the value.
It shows **47.5** mph
